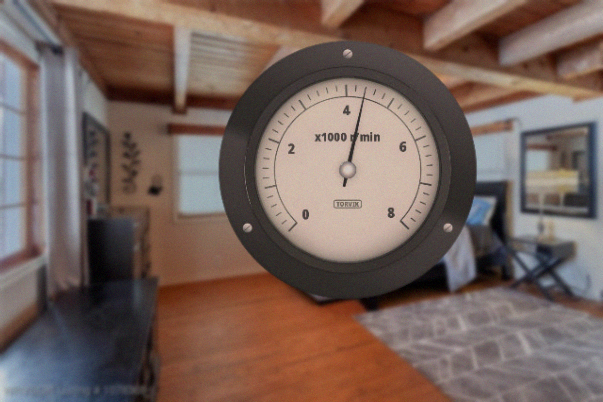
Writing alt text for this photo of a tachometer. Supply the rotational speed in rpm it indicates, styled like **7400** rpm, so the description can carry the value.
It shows **4400** rpm
